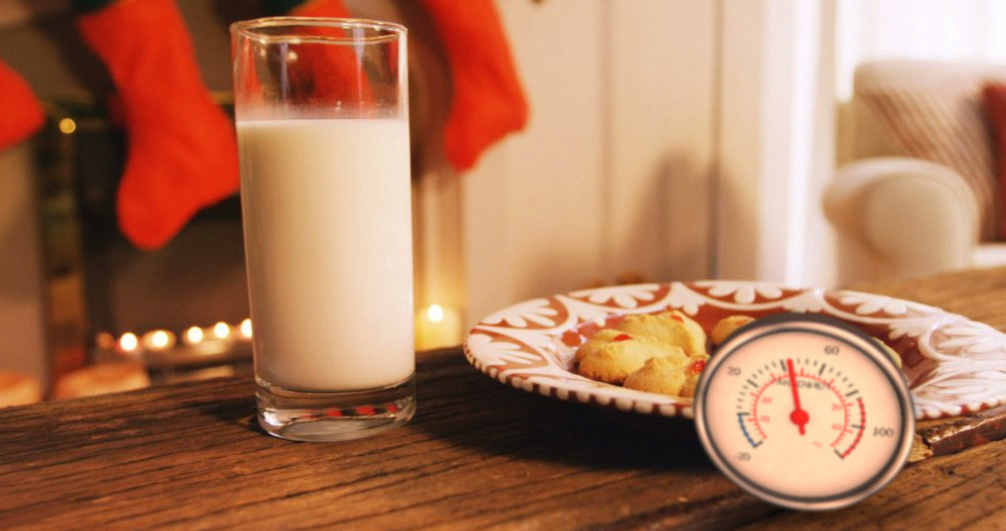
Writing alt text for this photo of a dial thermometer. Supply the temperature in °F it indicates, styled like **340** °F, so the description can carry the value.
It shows **44** °F
